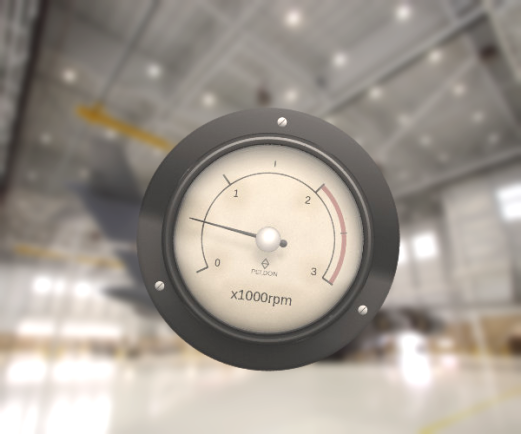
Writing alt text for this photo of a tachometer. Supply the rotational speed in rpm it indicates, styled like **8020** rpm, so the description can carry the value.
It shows **500** rpm
